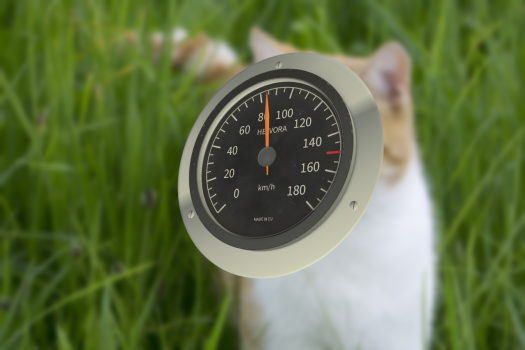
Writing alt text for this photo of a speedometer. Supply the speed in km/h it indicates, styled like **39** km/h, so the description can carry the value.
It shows **85** km/h
